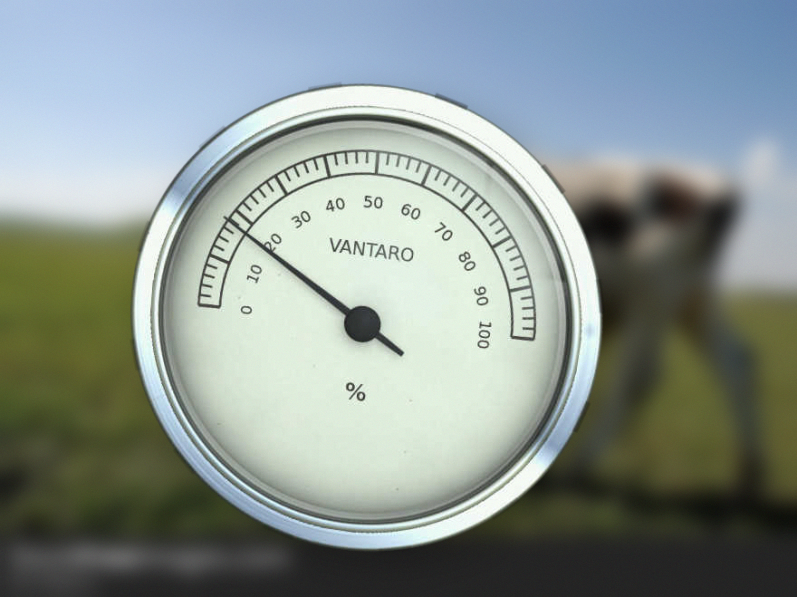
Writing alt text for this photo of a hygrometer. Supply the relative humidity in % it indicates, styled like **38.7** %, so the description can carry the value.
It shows **18** %
